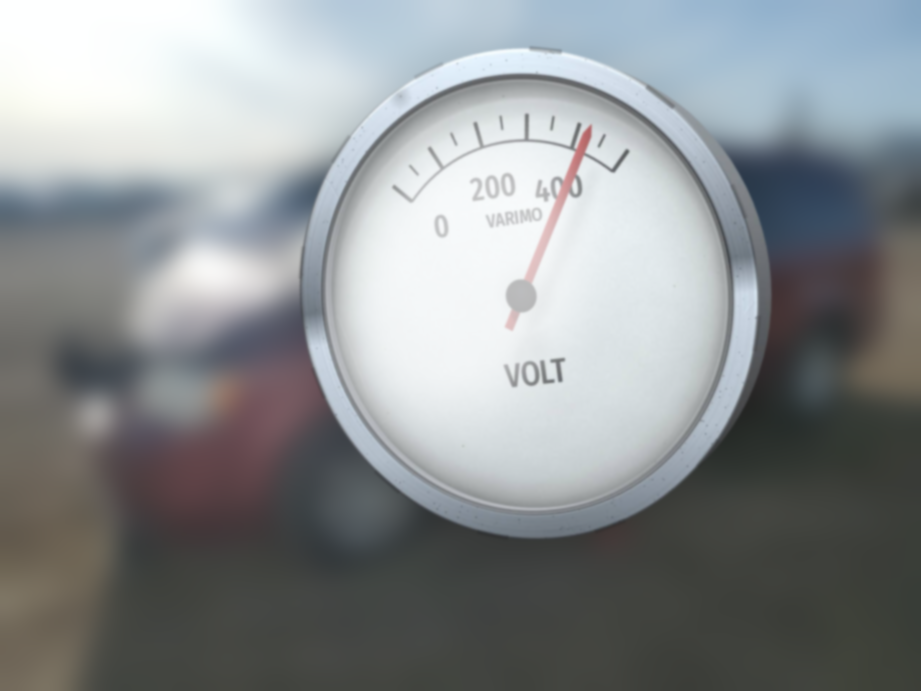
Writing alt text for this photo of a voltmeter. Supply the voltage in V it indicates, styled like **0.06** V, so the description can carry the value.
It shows **425** V
